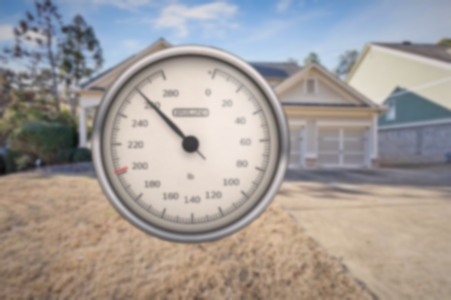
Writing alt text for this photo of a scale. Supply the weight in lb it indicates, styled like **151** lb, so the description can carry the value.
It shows **260** lb
